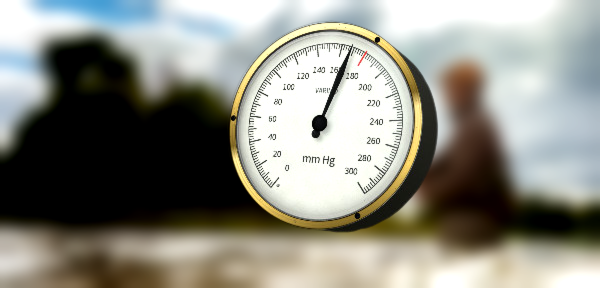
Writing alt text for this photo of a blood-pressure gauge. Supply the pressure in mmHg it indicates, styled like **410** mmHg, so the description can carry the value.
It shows **170** mmHg
